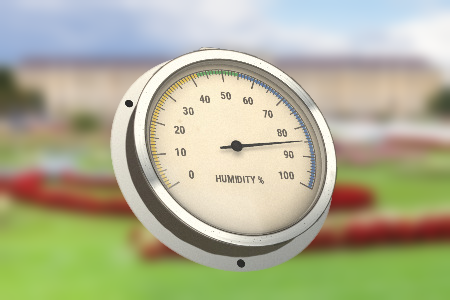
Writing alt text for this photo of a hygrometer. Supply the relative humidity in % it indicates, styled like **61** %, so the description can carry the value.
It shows **85** %
